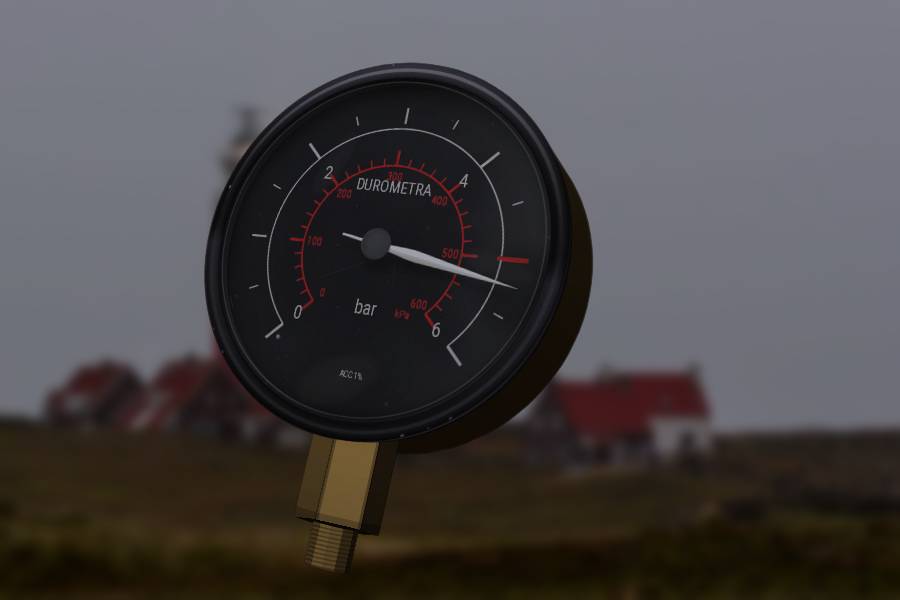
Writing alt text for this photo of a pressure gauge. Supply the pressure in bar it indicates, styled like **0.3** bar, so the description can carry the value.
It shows **5.25** bar
